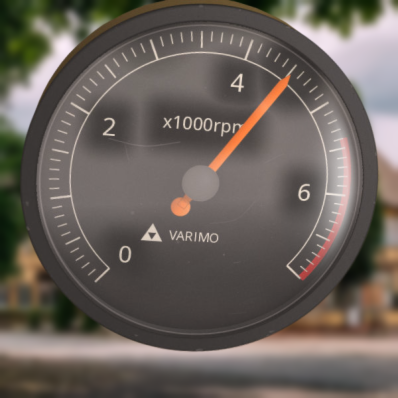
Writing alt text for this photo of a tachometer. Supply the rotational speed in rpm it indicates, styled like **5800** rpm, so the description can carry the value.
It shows **4500** rpm
